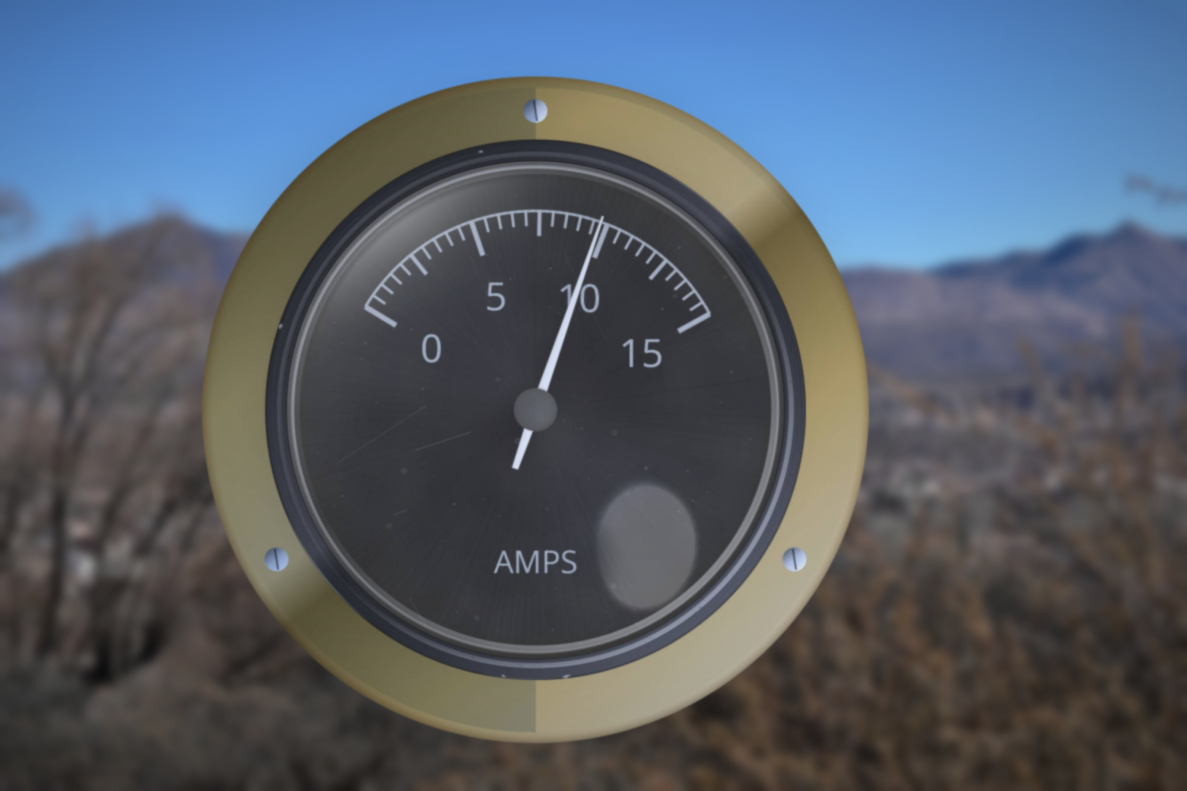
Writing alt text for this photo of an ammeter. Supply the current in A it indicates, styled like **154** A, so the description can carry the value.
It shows **9.75** A
